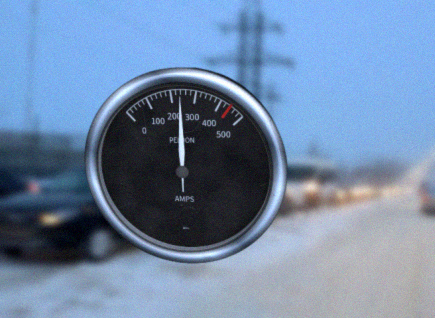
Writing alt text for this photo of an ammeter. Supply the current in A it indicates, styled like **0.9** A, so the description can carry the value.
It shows **240** A
